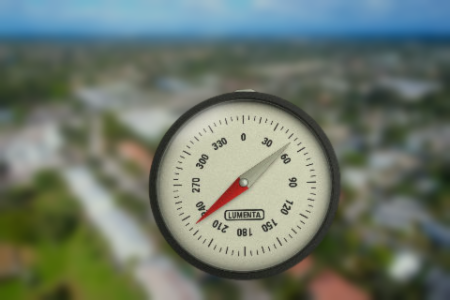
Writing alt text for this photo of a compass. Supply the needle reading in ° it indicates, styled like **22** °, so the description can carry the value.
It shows **230** °
